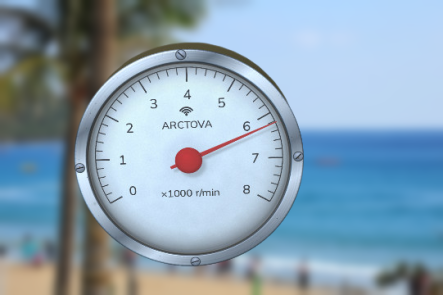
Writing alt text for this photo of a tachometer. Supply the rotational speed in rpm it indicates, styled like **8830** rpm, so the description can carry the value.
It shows **6200** rpm
